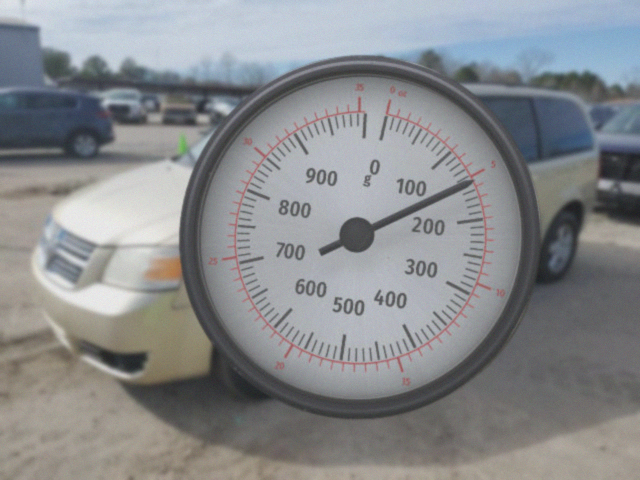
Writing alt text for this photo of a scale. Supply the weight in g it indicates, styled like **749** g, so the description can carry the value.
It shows **150** g
